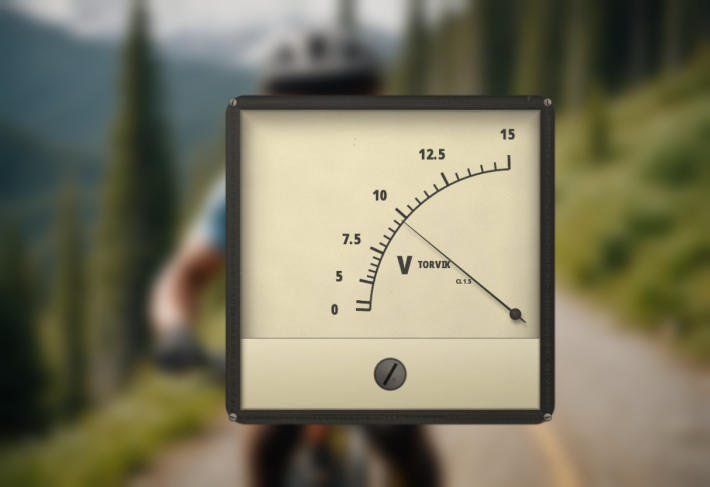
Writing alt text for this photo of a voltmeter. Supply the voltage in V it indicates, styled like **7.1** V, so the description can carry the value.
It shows **9.75** V
